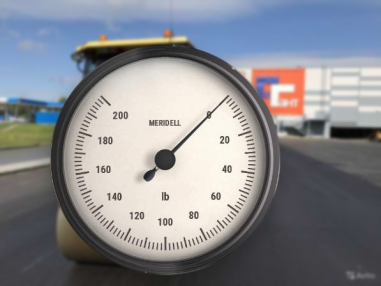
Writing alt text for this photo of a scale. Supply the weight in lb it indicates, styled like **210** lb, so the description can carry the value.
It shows **0** lb
